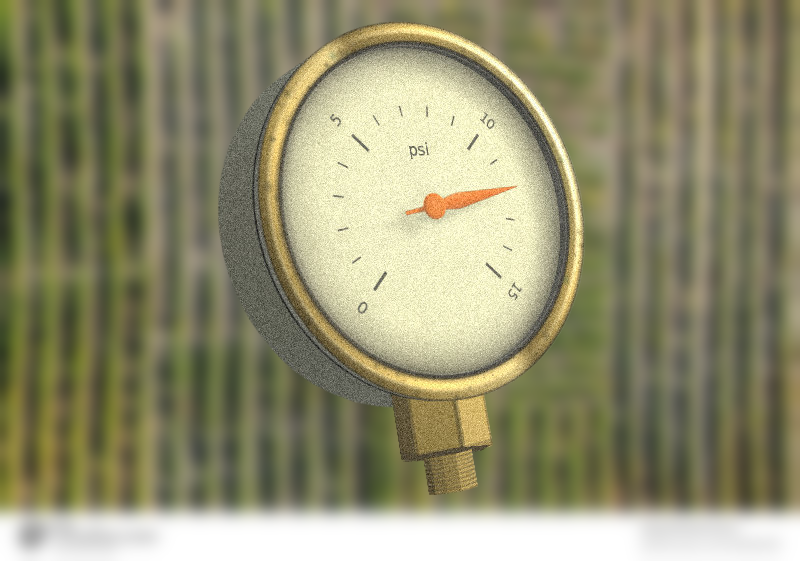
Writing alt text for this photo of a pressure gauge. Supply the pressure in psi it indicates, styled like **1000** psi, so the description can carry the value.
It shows **12** psi
